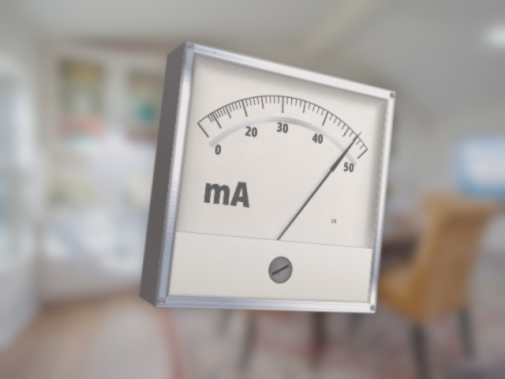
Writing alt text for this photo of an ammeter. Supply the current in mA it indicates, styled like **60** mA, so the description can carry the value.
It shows **47** mA
